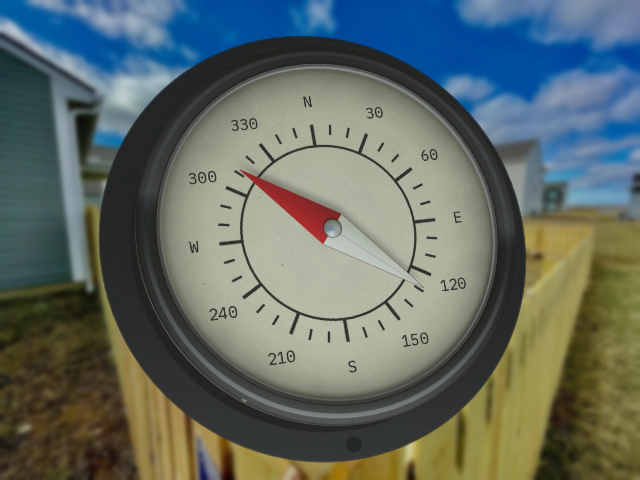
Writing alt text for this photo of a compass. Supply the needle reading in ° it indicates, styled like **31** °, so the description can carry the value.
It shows **310** °
